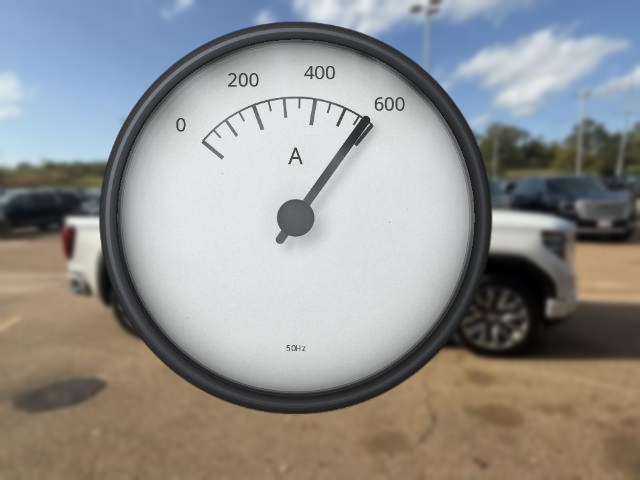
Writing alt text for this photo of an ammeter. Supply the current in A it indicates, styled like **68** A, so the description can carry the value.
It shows **575** A
